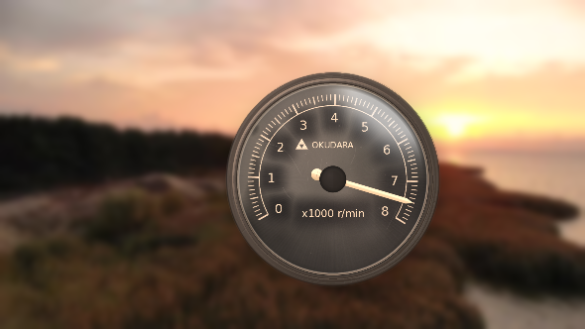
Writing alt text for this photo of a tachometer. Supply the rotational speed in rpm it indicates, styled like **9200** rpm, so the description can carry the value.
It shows **7500** rpm
